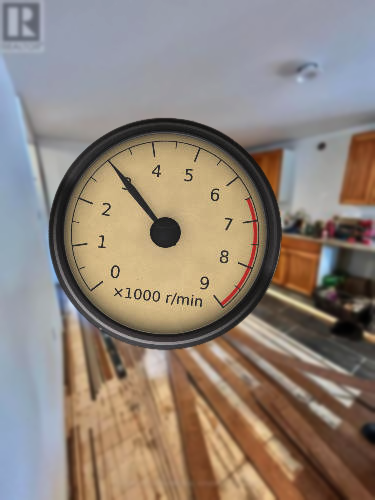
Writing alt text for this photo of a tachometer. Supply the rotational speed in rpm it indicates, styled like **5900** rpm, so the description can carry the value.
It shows **3000** rpm
